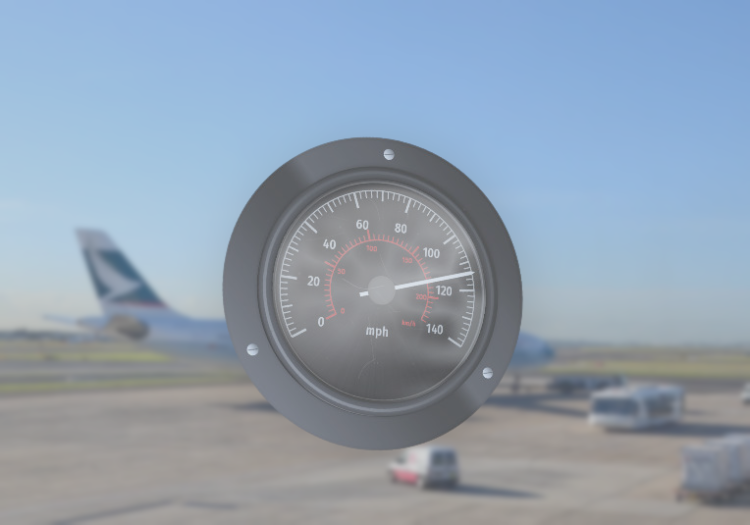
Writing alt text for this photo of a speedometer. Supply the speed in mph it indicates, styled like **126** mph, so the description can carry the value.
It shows **114** mph
